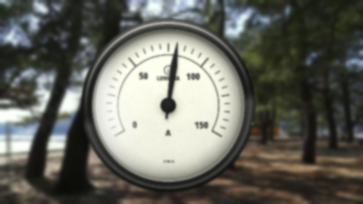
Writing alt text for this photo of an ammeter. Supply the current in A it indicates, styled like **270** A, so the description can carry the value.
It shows **80** A
